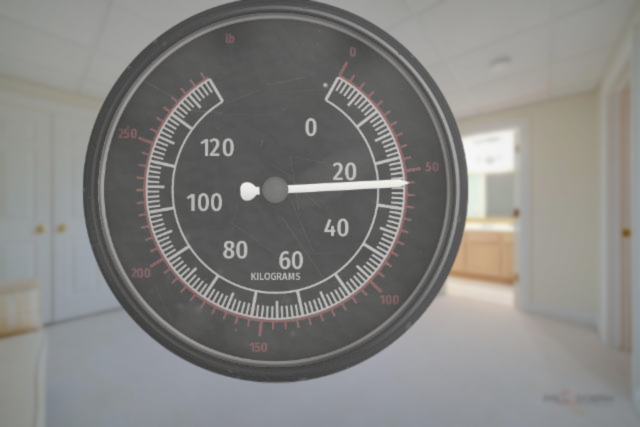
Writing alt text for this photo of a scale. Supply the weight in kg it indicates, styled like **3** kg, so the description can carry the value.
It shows **25** kg
